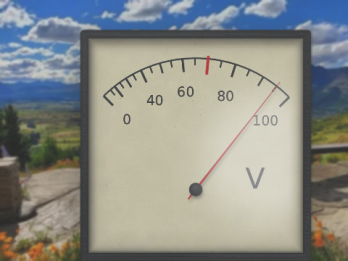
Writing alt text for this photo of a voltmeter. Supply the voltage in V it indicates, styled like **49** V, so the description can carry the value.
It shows **95** V
